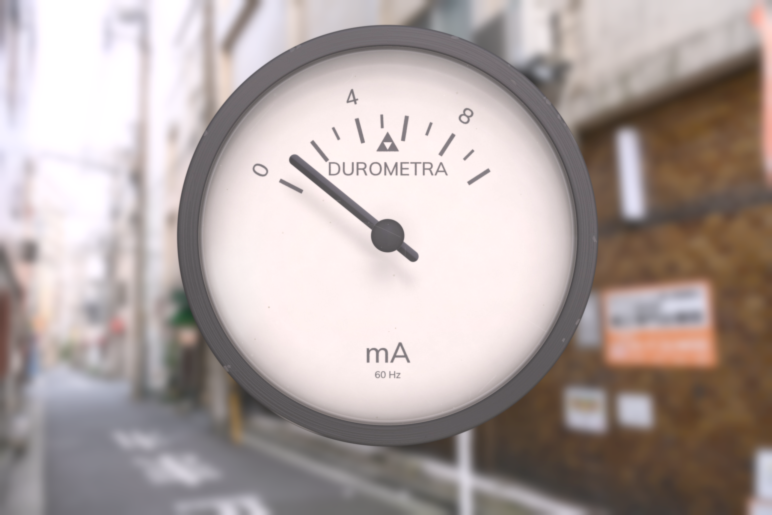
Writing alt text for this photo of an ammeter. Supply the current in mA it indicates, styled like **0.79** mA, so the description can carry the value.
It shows **1** mA
